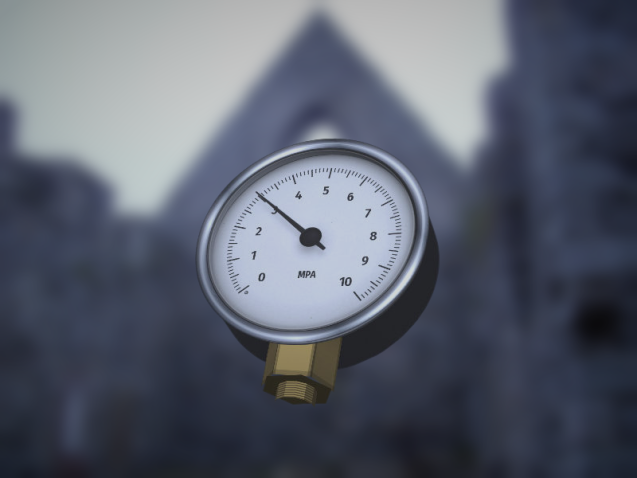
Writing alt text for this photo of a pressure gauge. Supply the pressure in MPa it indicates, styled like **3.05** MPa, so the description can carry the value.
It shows **3** MPa
